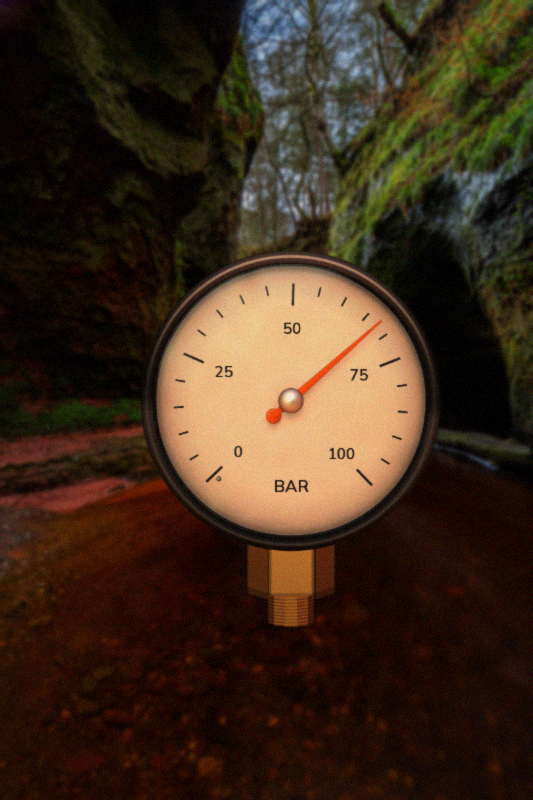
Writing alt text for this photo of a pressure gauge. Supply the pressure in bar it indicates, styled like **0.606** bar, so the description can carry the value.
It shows **67.5** bar
